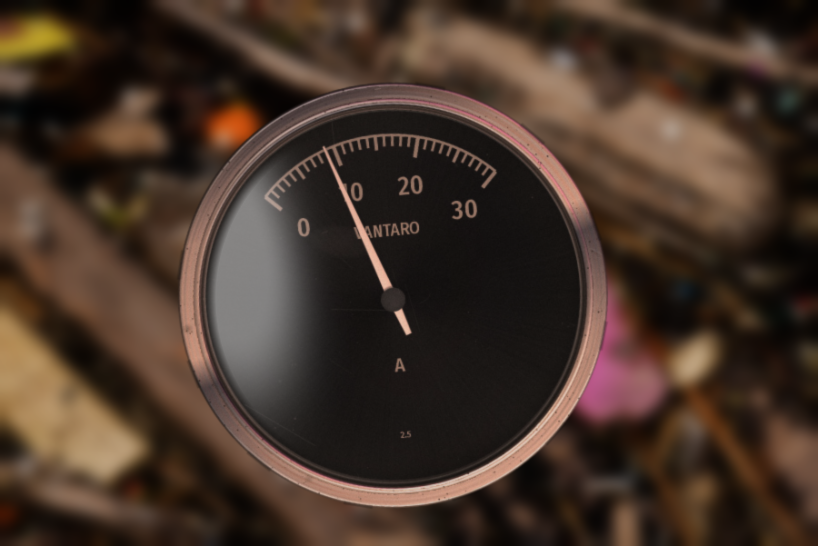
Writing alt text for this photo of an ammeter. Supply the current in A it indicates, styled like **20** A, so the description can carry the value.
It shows **9** A
